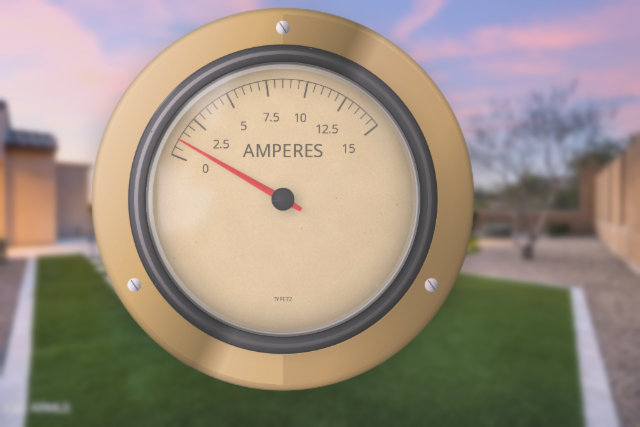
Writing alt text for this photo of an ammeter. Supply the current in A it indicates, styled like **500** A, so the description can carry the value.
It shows **1** A
